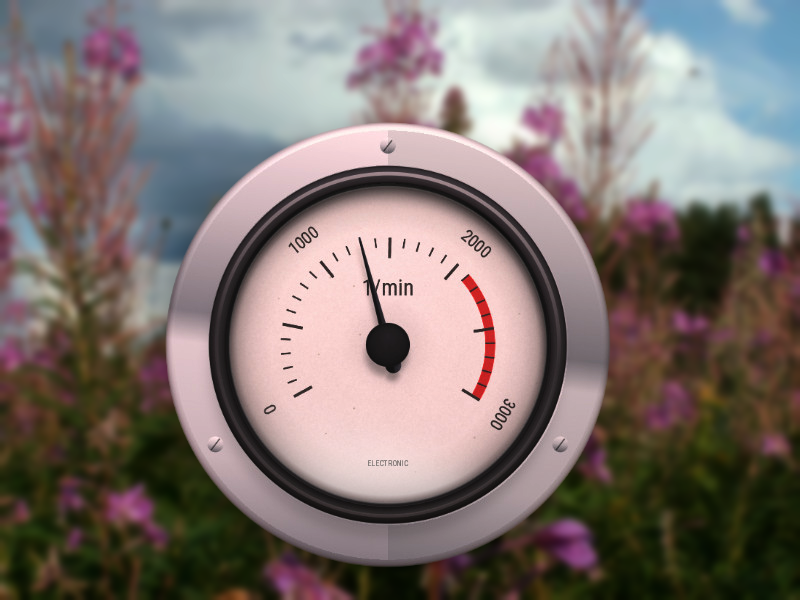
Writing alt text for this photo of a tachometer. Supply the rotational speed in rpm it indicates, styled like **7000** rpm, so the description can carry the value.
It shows **1300** rpm
